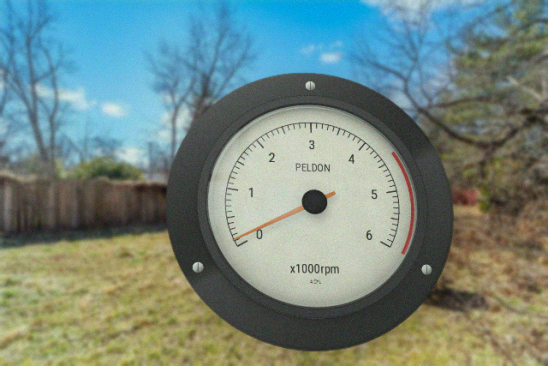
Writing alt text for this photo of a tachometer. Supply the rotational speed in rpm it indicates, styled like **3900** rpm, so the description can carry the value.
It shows **100** rpm
